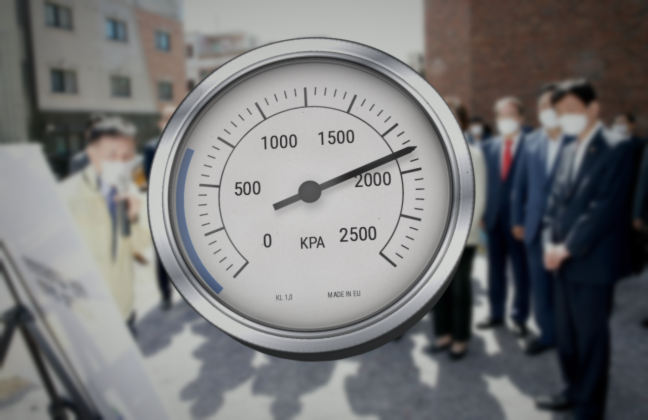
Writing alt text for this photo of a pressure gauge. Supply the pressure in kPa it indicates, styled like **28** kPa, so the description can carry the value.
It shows **1900** kPa
